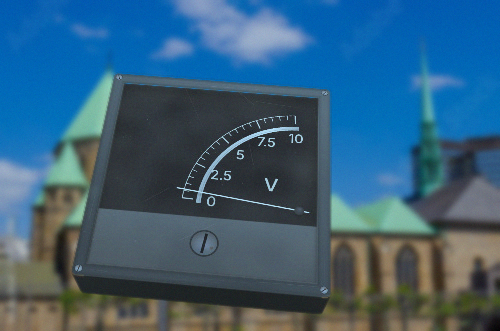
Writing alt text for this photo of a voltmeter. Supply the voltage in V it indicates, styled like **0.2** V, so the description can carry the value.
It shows **0.5** V
